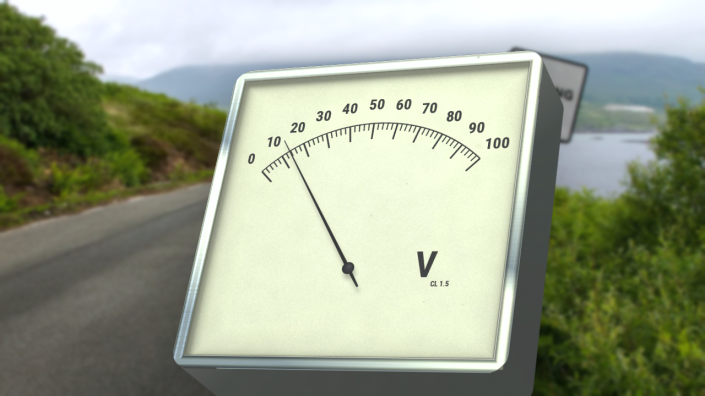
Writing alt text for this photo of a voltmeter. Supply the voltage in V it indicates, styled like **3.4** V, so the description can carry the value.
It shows **14** V
